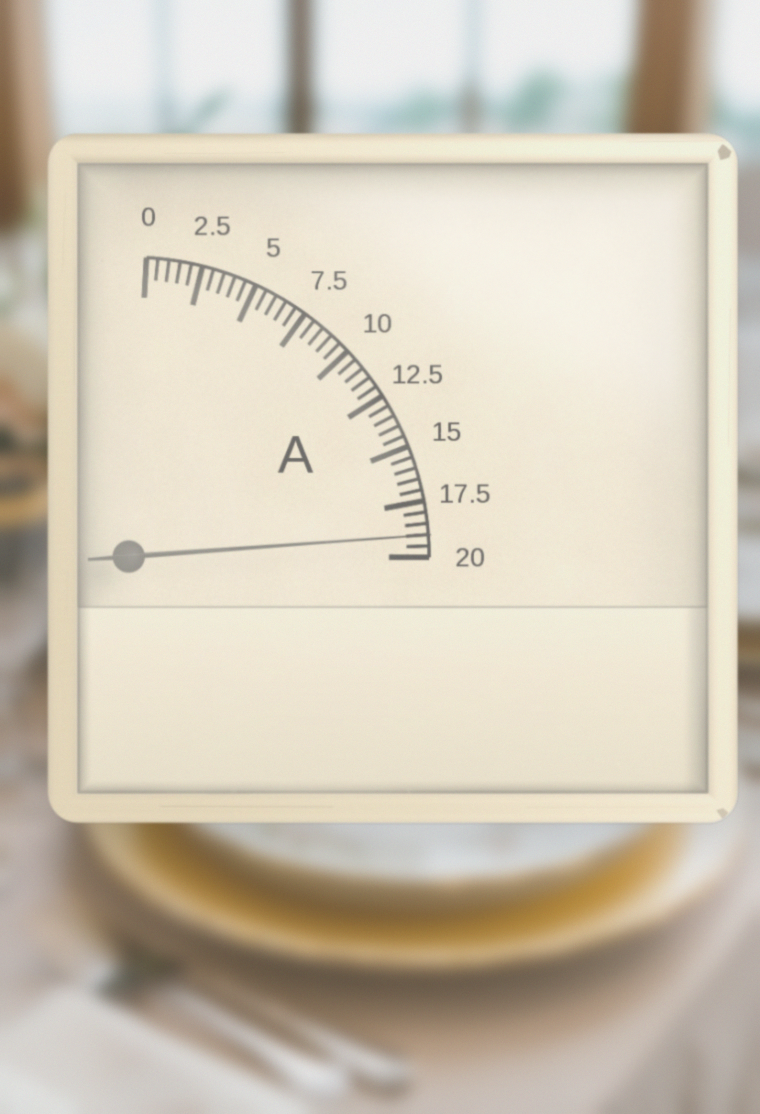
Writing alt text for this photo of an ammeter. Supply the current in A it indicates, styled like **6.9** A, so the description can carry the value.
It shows **19** A
